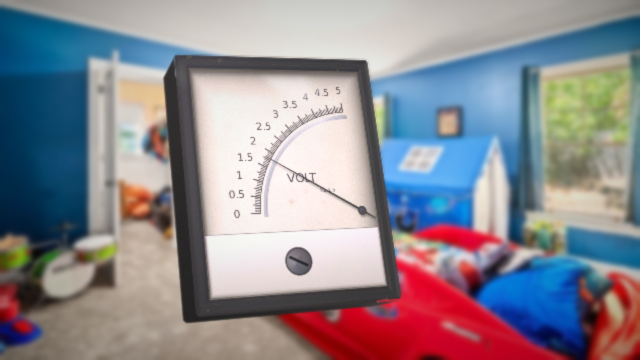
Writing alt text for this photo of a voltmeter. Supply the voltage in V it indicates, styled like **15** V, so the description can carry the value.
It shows **1.75** V
